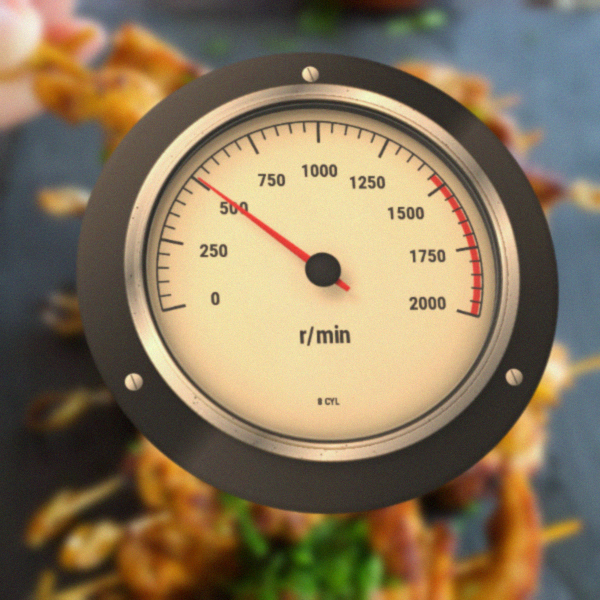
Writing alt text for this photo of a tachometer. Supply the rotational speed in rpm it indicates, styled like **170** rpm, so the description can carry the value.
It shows **500** rpm
